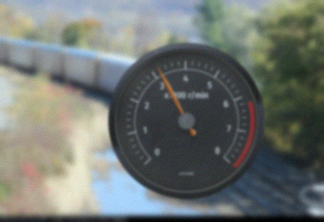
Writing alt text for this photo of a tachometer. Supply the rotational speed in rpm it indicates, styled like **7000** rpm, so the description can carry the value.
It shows **3200** rpm
